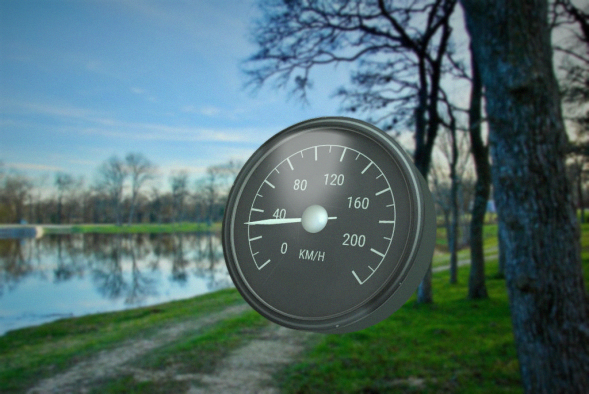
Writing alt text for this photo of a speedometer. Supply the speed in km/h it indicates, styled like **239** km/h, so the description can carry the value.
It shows **30** km/h
